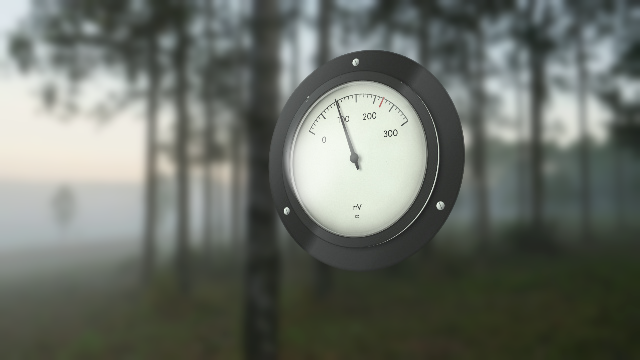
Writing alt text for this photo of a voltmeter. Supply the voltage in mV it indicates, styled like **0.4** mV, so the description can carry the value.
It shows **100** mV
